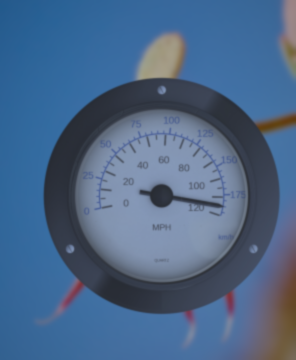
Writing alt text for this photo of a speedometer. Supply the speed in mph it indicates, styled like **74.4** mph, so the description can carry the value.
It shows **115** mph
